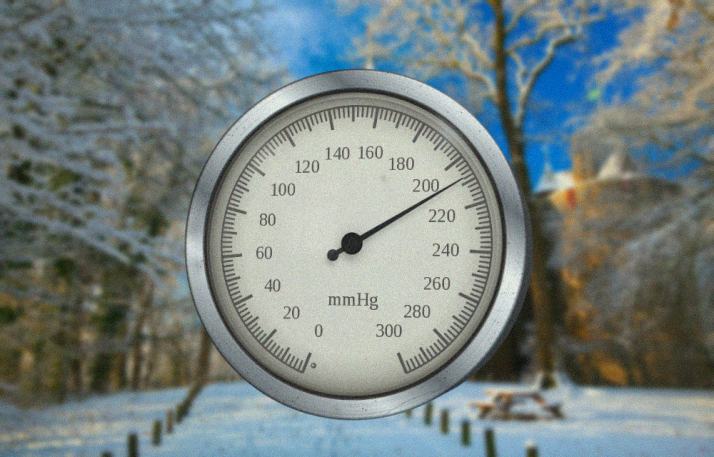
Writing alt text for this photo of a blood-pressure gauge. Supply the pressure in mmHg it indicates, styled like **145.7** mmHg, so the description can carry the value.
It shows **208** mmHg
